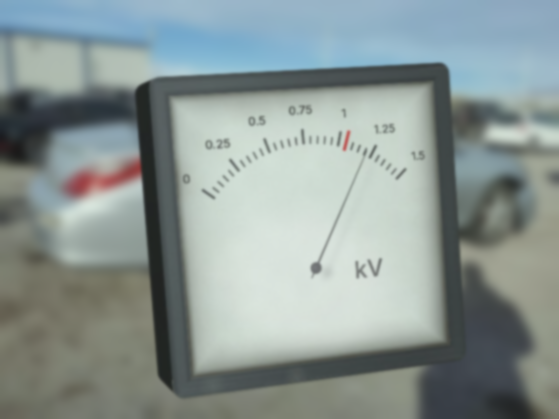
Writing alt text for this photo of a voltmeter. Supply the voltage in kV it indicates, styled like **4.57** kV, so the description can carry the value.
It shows **1.2** kV
